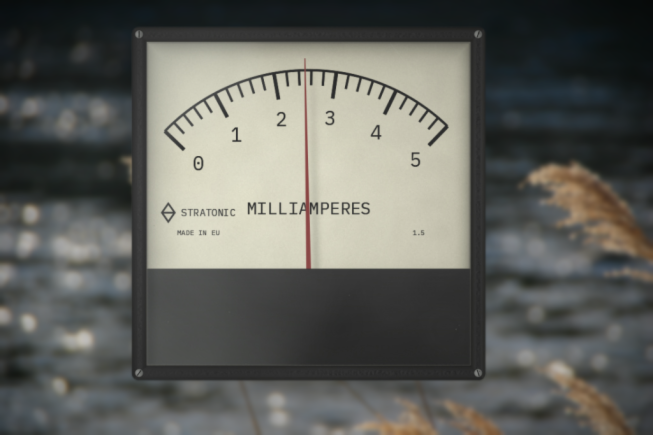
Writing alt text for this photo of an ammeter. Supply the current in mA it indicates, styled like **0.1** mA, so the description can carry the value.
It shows **2.5** mA
